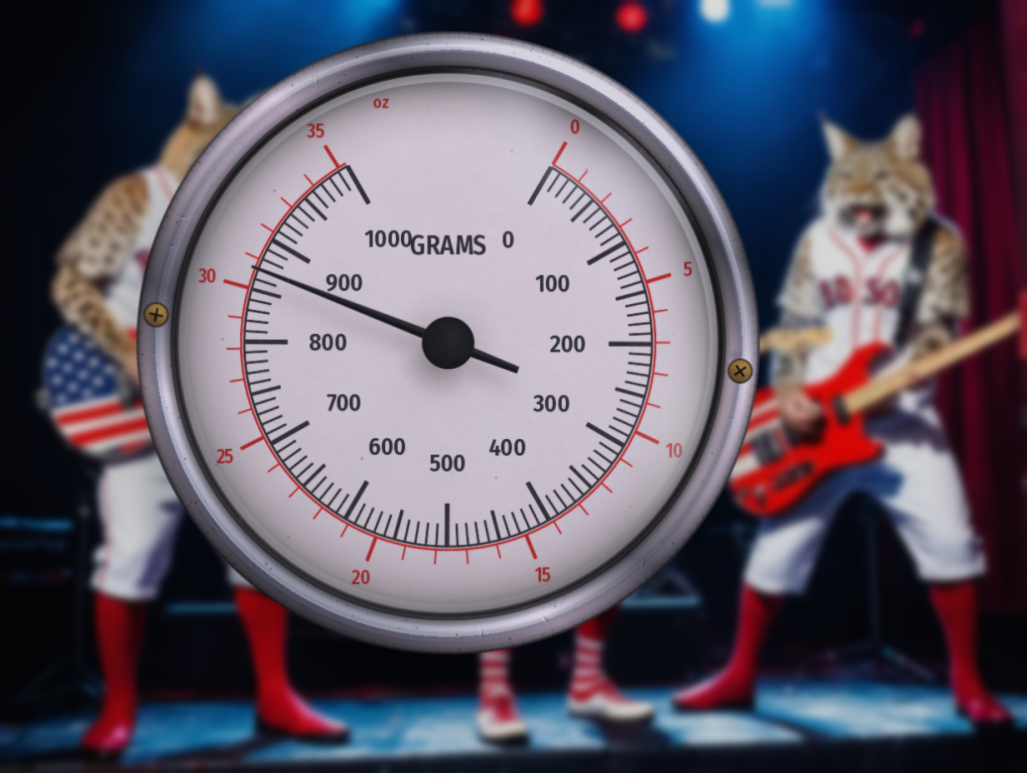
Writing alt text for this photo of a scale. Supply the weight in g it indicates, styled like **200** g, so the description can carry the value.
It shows **870** g
